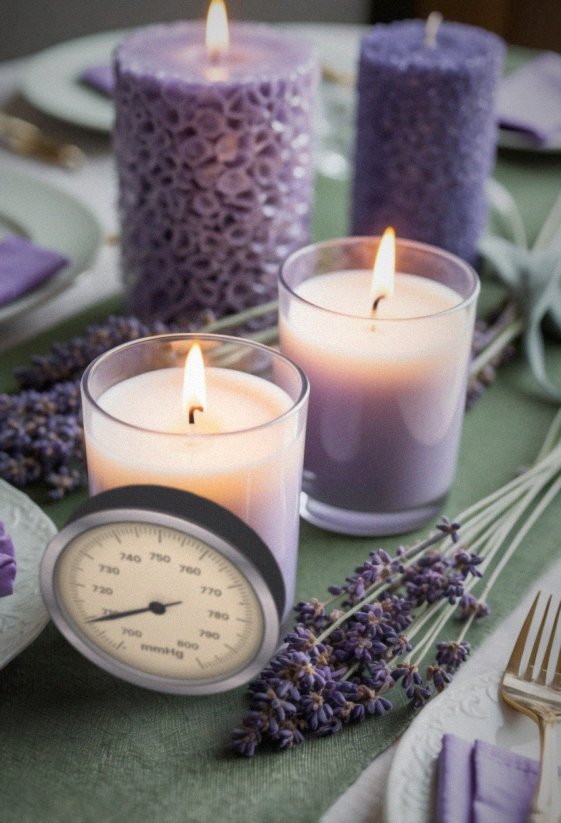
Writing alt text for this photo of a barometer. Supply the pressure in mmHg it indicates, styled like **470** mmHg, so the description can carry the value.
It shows **710** mmHg
